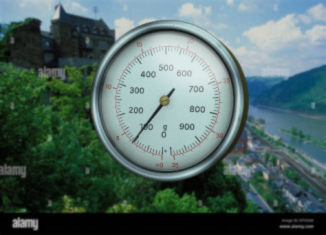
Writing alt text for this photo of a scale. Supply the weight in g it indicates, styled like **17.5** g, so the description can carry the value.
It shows **100** g
